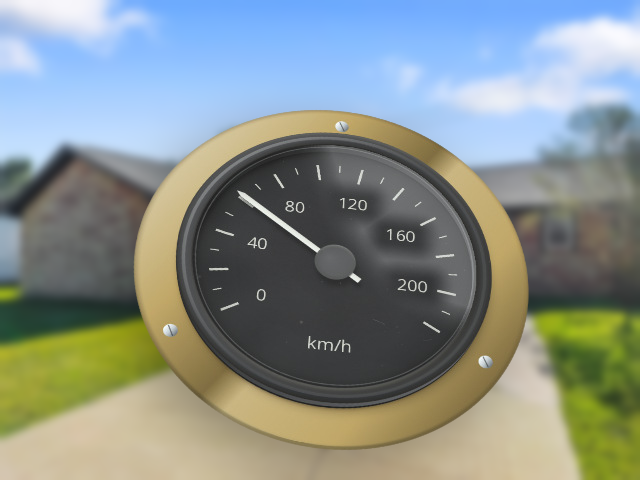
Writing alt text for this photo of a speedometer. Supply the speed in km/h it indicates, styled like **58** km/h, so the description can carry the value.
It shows **60** km/h
